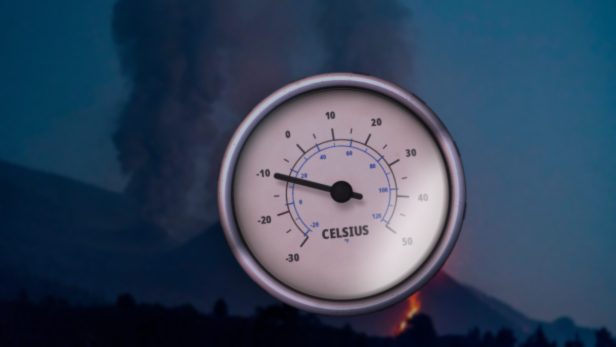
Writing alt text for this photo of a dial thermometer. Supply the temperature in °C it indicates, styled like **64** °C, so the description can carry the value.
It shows **-10** °C
